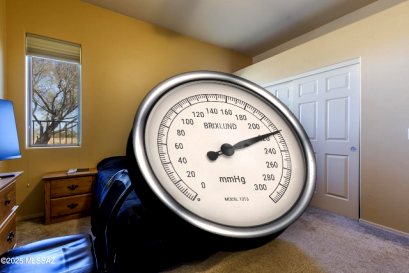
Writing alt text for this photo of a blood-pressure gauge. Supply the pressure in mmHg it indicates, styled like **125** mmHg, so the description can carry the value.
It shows **220** mmHg
